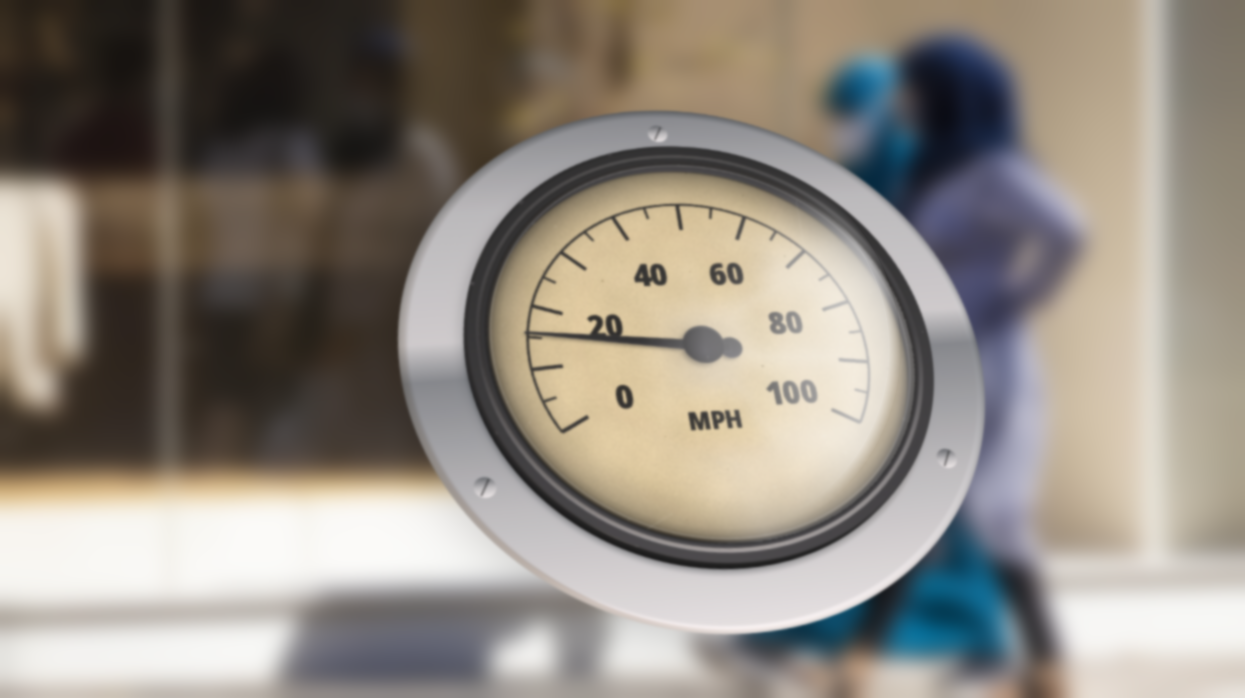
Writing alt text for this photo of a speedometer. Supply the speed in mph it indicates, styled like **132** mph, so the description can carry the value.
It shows **15** mph
